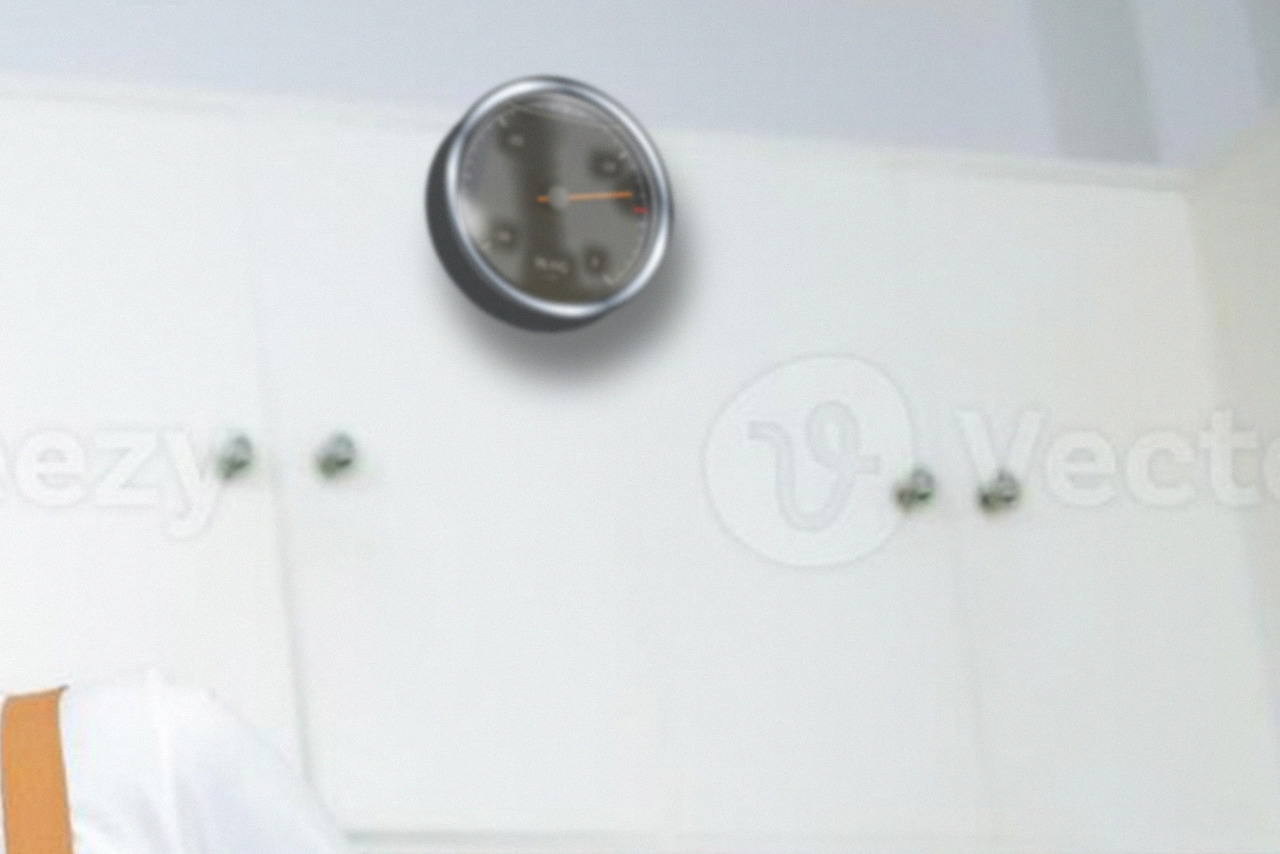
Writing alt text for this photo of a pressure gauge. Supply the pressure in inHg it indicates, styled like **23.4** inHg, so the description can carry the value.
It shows **-7** inHg
